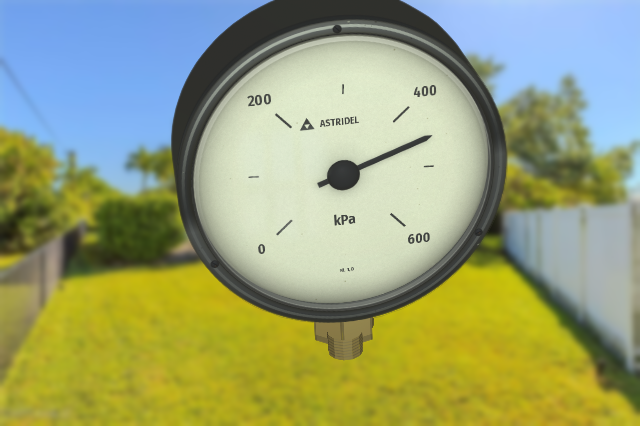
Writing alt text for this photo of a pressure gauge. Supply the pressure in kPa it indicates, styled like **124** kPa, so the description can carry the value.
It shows **450** kPa
